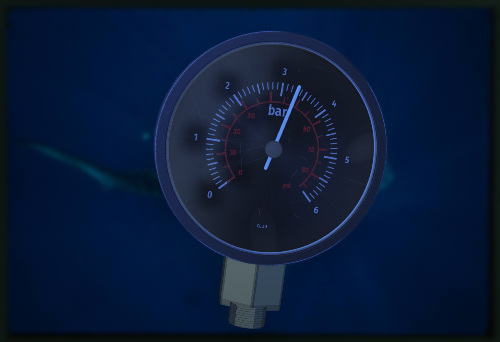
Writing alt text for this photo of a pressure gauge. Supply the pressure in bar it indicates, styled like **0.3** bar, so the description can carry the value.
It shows **3.3** bar
